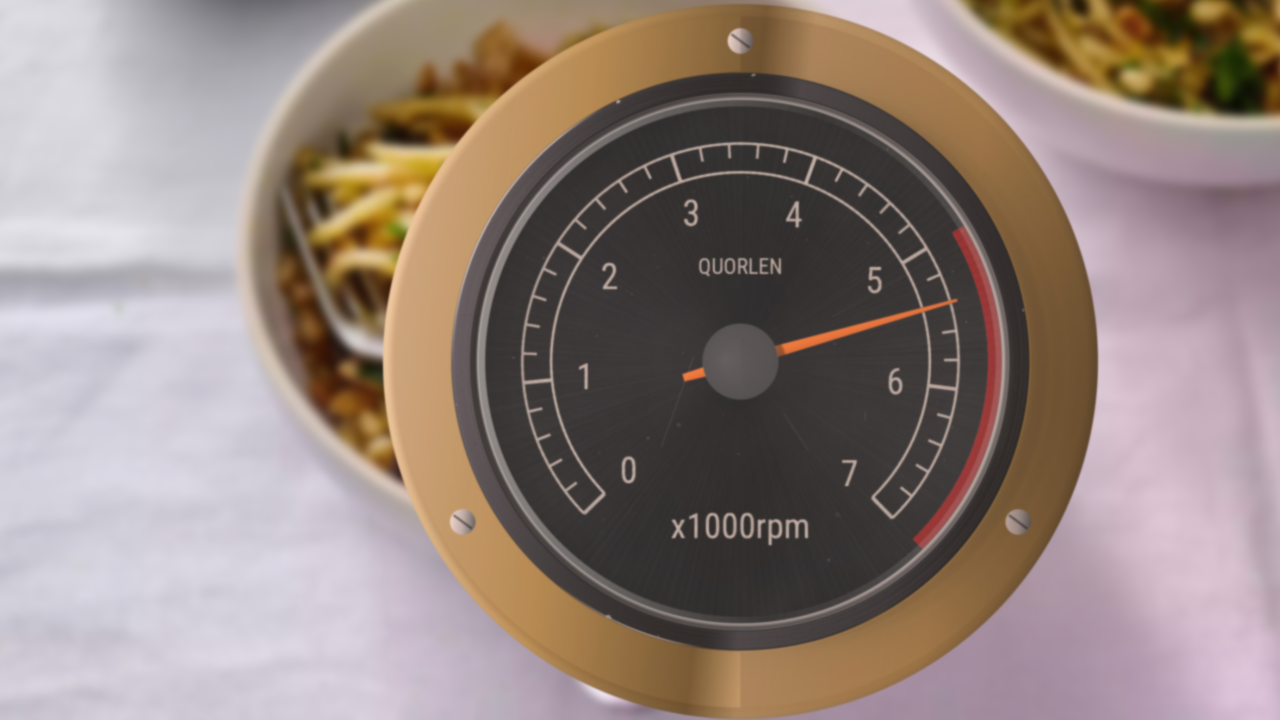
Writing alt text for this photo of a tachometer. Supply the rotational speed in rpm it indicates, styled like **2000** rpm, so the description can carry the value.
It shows **5400** rpm
